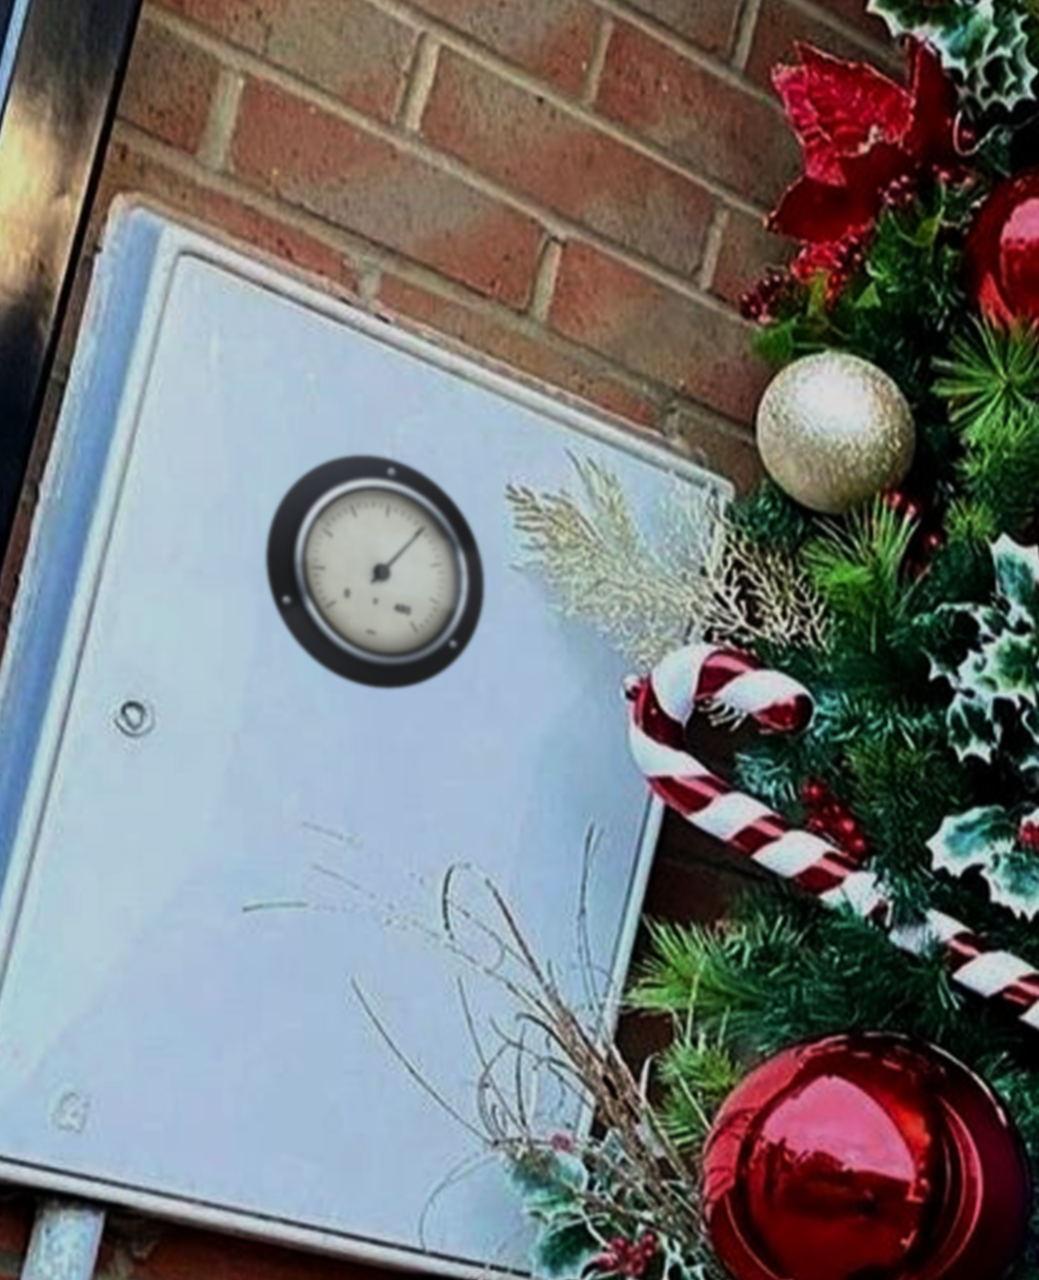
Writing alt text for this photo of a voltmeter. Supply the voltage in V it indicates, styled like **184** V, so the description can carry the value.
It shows **250** V
